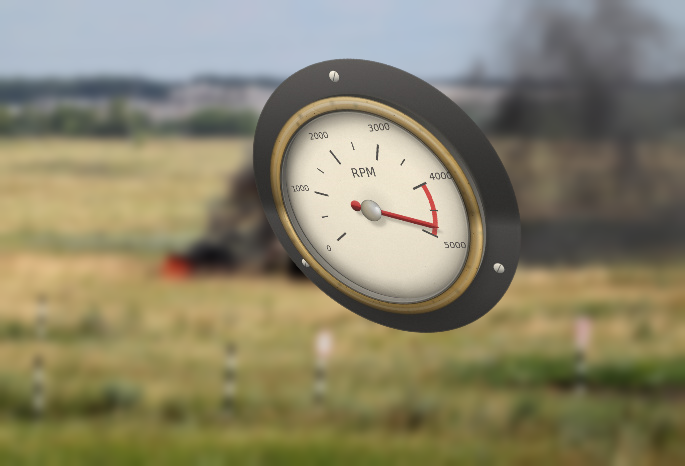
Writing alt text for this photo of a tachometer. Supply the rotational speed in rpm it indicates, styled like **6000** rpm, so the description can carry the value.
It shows **4750** rpm
